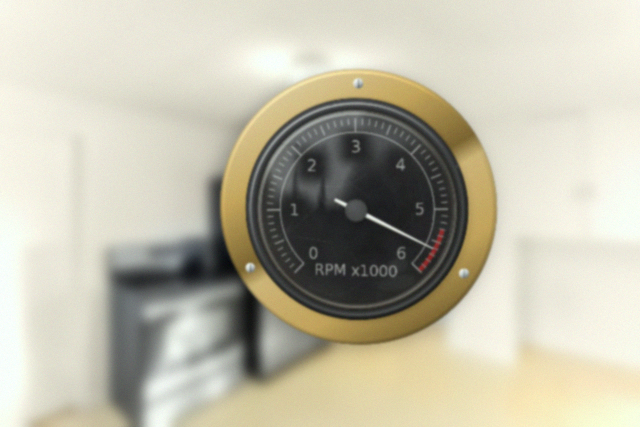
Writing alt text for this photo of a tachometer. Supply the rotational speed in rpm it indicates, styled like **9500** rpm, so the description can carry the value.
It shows **5600** rpm
